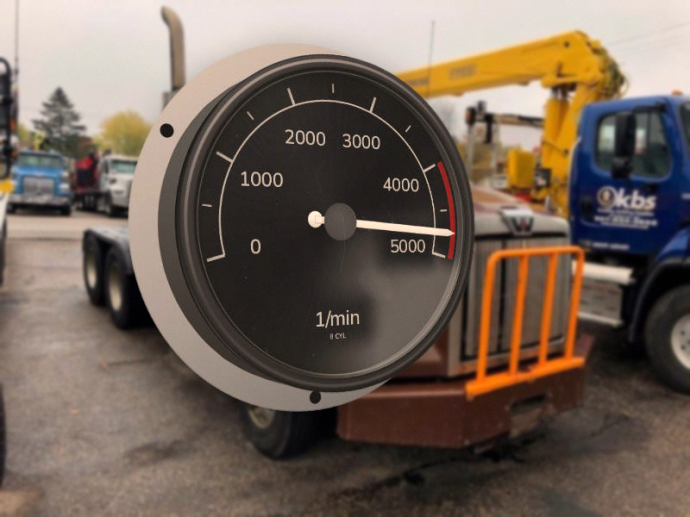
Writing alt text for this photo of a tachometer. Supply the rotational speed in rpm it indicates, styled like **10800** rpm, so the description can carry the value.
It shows **4750** rpm
